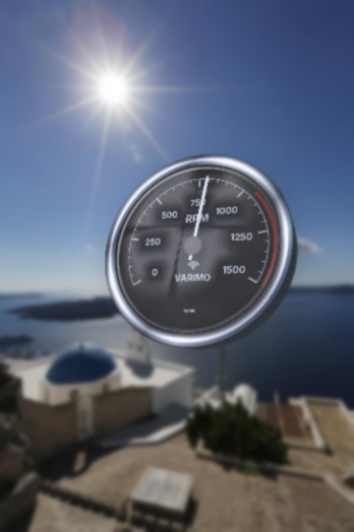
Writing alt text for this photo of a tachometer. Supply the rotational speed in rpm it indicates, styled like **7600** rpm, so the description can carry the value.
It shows **800** rpm
